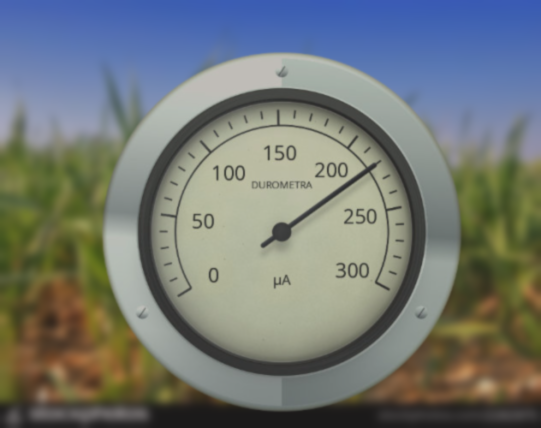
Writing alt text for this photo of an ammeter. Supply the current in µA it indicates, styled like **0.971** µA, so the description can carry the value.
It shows **220** µA
